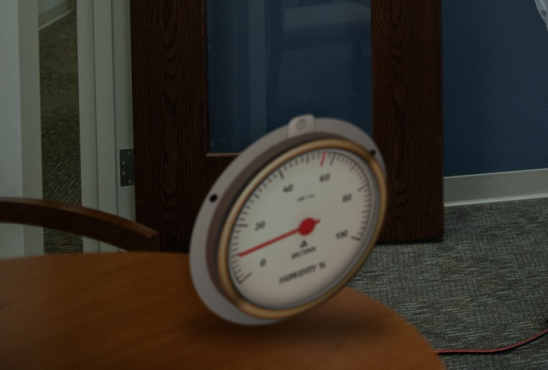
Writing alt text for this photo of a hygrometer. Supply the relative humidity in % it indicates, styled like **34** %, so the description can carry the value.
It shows **10** %
